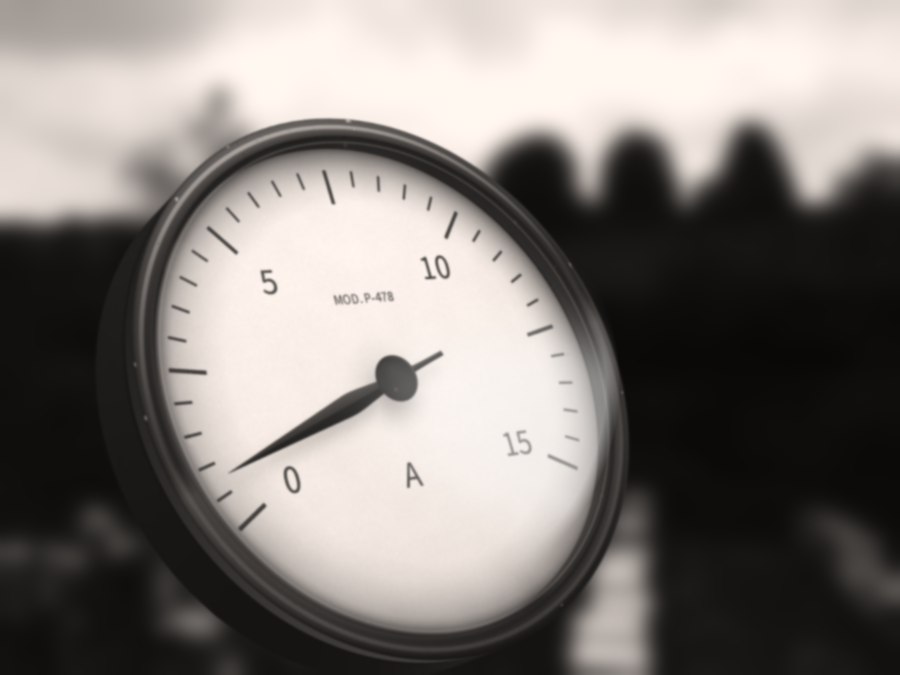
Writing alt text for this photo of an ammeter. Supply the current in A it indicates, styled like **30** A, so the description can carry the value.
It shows **0.75** A
